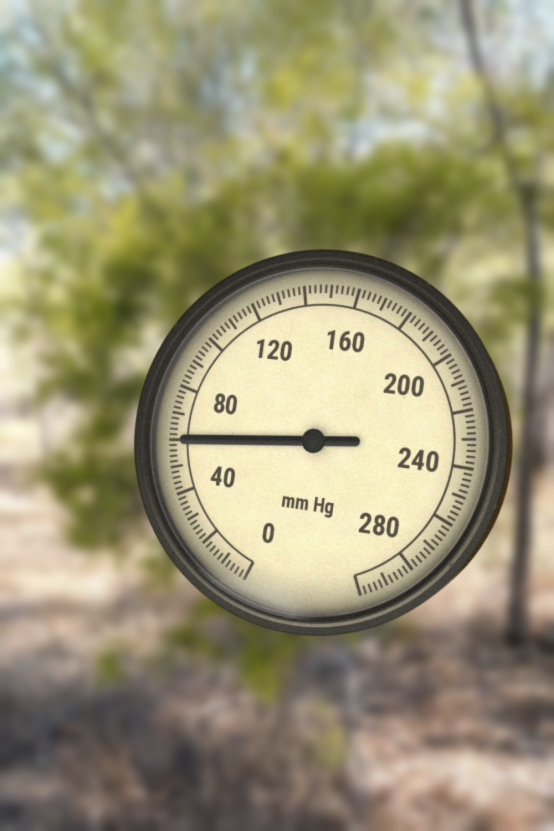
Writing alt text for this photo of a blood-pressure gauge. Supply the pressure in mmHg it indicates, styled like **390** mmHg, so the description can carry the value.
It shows **60** mmHg
